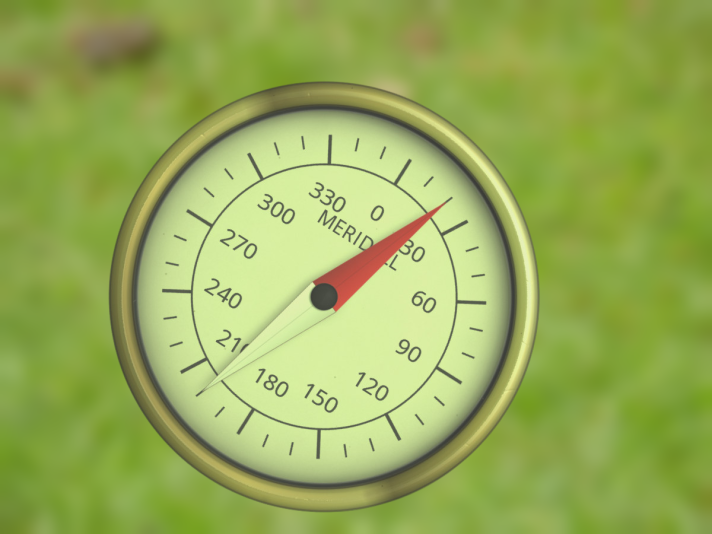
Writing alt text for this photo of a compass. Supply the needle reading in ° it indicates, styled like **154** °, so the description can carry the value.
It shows **20** °
